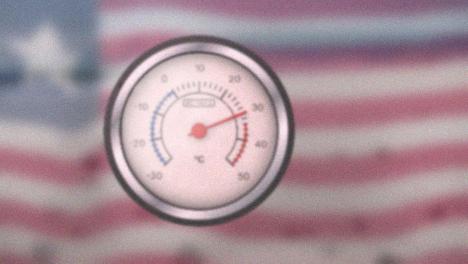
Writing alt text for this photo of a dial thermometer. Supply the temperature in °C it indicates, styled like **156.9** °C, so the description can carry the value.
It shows **30** °C
